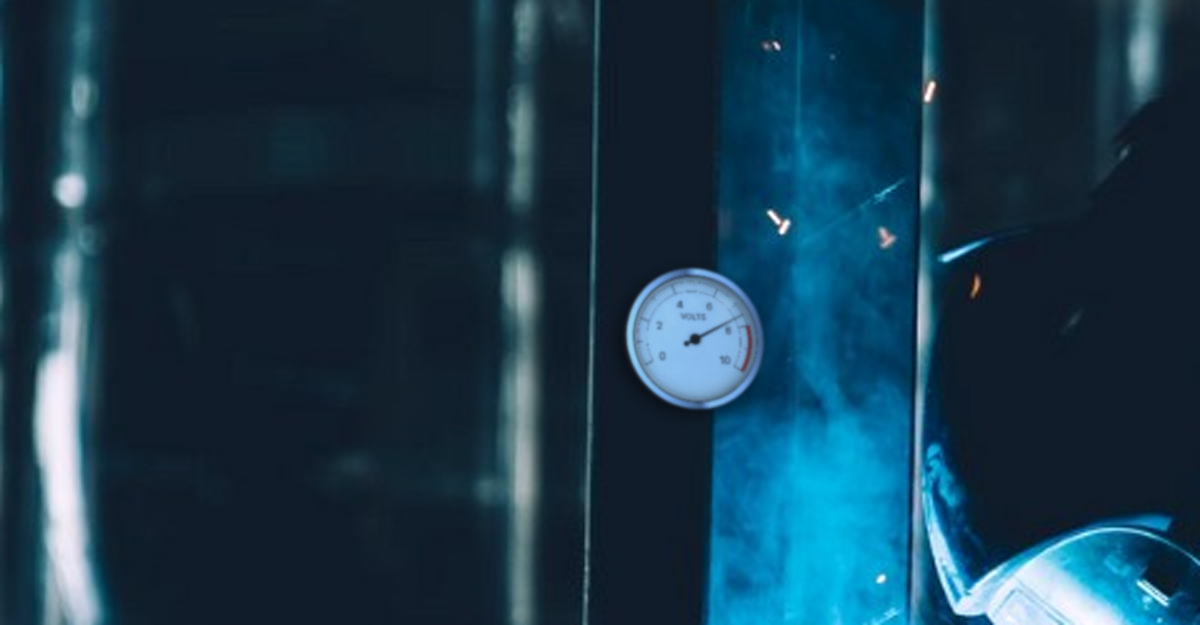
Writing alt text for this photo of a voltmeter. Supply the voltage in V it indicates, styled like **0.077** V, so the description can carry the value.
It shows **7.5** V
